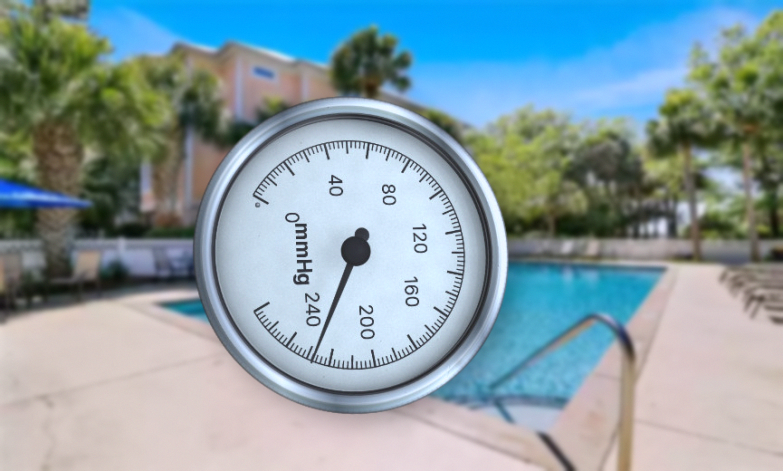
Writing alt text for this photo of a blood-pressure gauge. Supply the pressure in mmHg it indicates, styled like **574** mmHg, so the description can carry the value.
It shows **228** mmHg
